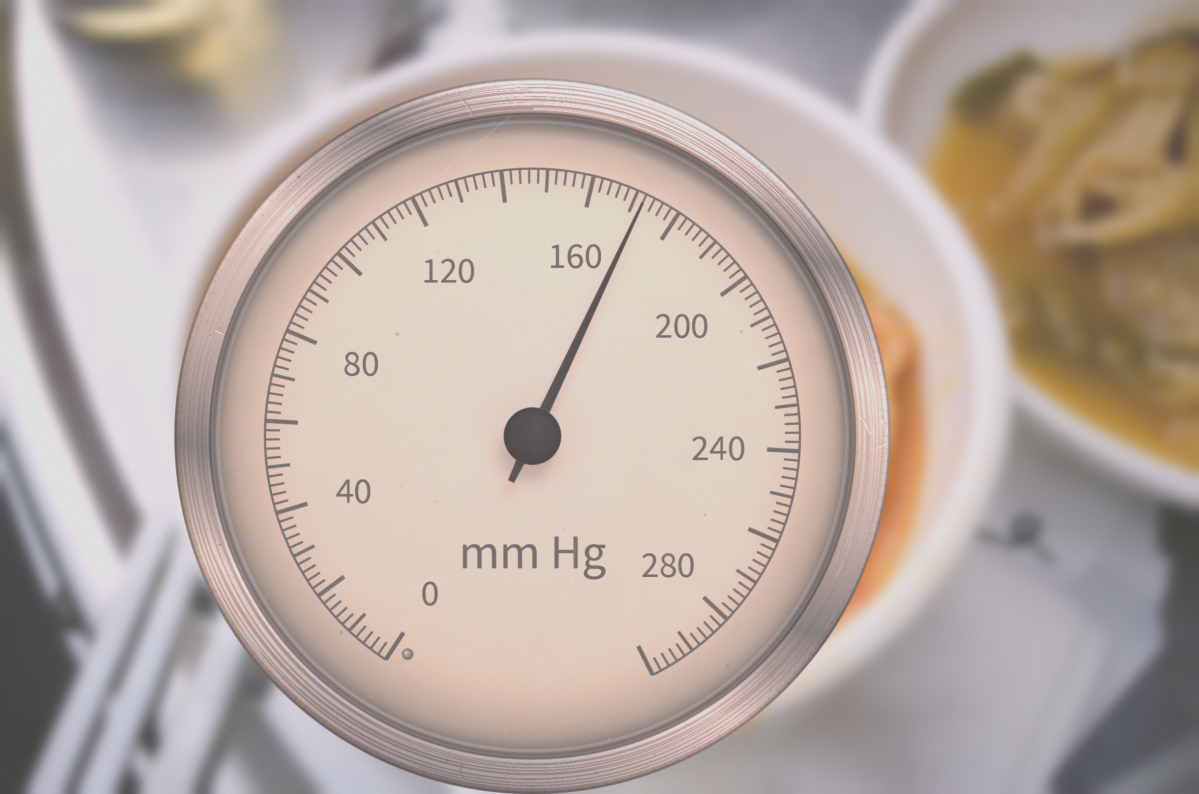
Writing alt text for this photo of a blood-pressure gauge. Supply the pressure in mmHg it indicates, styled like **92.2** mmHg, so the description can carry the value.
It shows **172** mmHg
